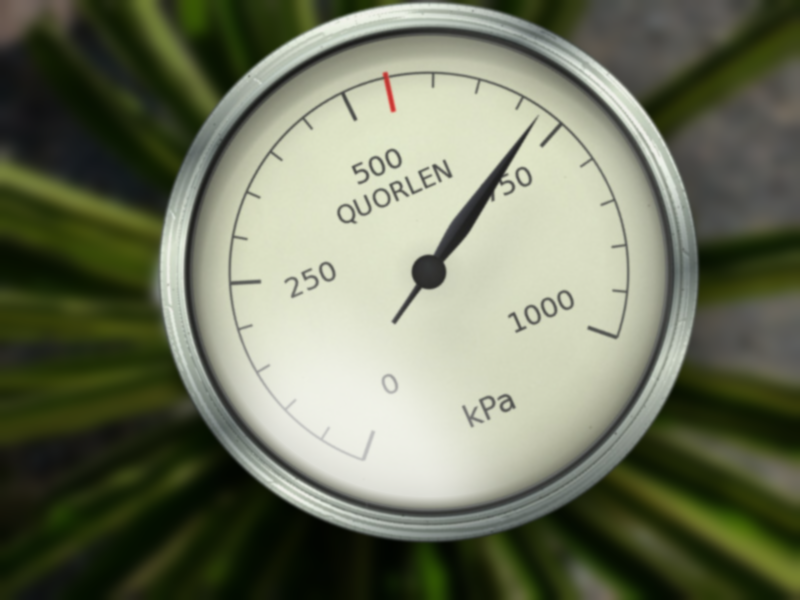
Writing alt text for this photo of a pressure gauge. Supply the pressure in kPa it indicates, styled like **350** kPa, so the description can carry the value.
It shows **725** kPa
